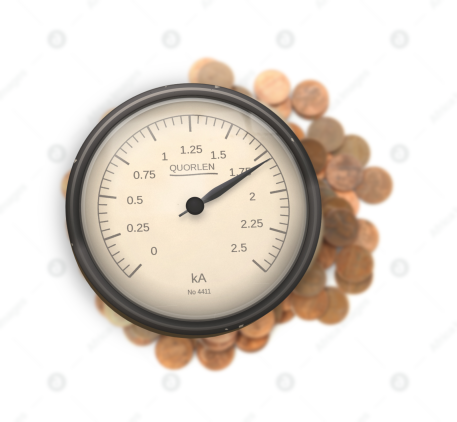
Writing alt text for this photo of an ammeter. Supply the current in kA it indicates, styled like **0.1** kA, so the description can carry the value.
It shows **1.8** kA
